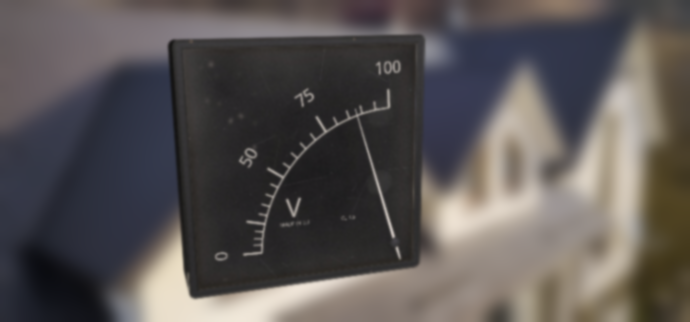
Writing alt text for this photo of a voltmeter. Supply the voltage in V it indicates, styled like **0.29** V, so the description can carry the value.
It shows **87.5** V
